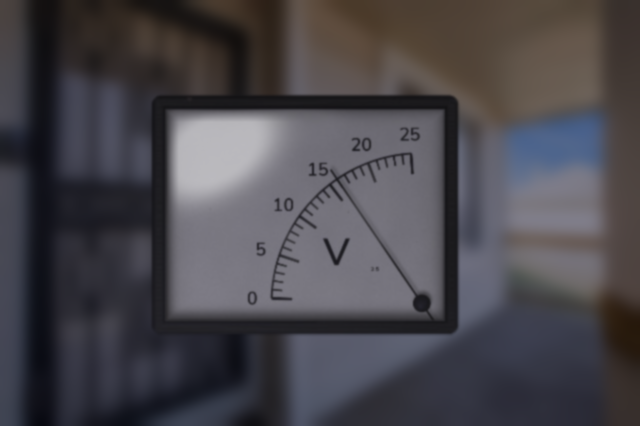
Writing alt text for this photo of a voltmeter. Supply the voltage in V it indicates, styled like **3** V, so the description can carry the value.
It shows **16** V
